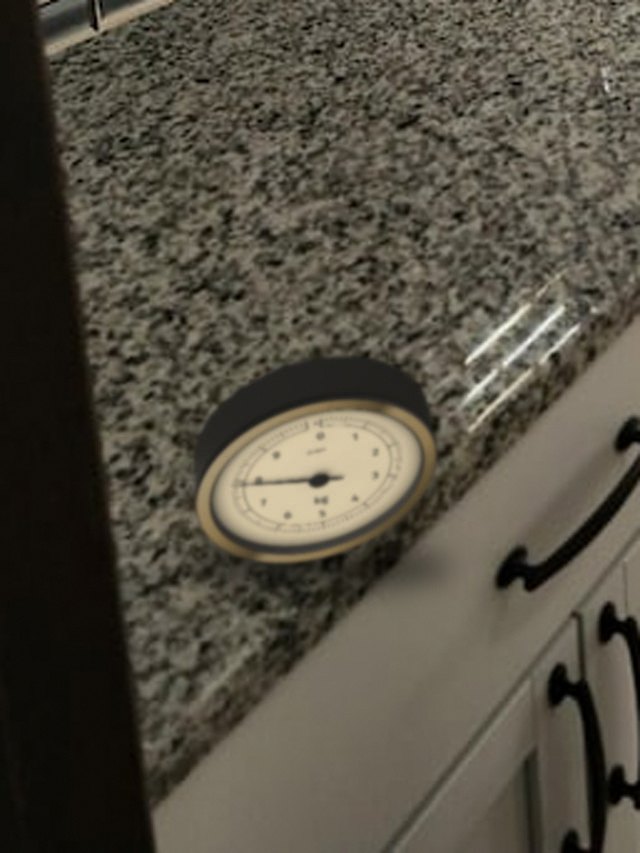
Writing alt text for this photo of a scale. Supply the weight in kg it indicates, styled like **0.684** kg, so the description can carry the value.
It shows **8** kg
